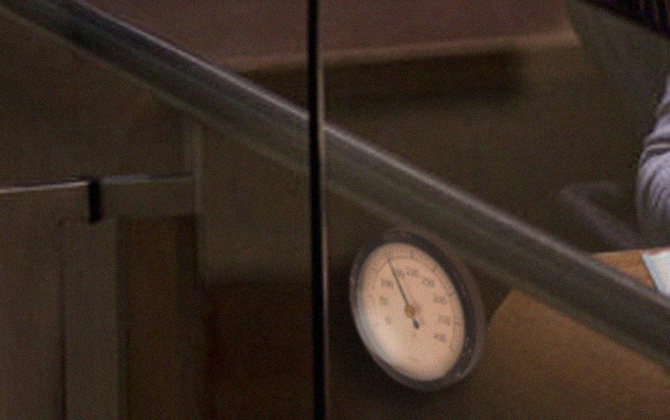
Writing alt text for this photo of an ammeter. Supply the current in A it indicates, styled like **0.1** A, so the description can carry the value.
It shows **150** A
